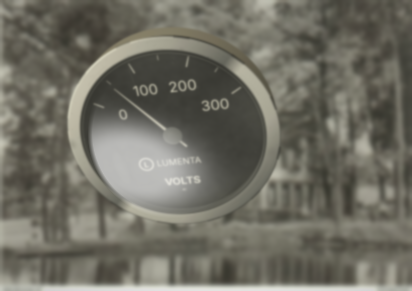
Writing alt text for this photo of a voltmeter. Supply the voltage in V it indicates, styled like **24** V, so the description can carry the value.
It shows **50** V
